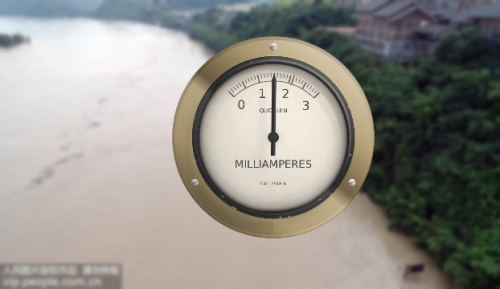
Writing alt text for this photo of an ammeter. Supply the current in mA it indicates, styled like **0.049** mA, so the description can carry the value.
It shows **1.5** mA
